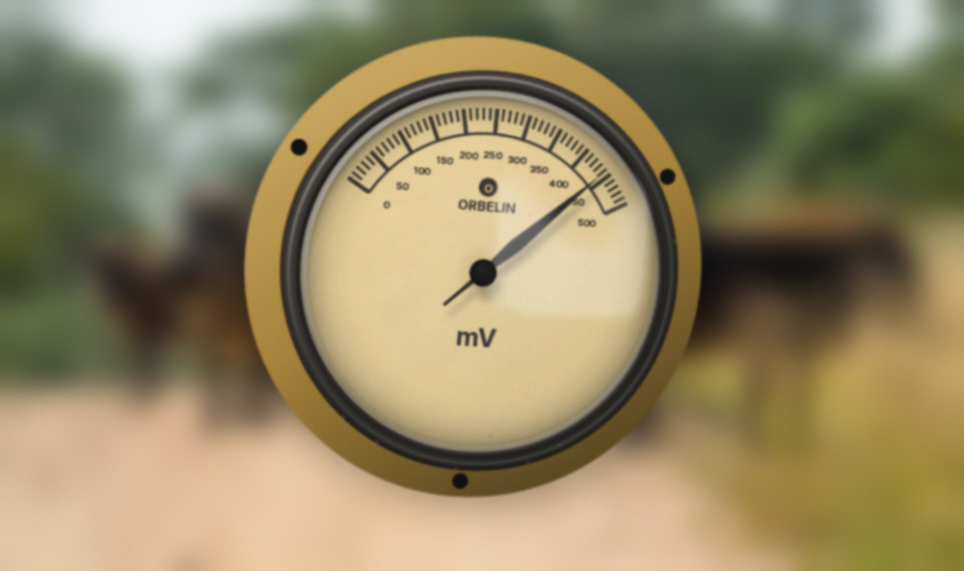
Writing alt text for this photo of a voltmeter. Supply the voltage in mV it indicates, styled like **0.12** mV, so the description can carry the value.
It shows **440** mV
